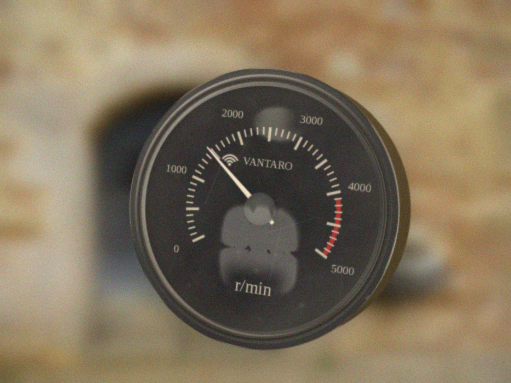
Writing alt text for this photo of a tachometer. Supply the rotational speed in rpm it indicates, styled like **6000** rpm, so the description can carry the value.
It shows **1500** rpm
